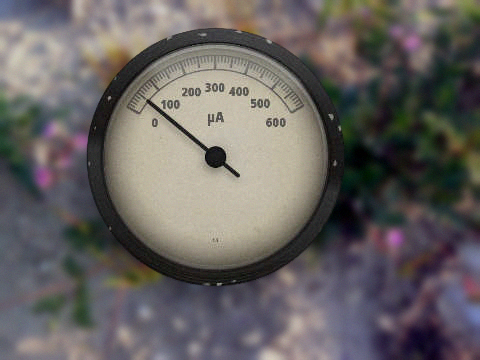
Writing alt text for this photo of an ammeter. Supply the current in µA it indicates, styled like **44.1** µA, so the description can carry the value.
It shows **50** µA
